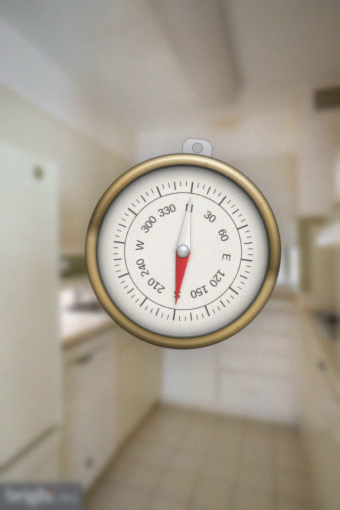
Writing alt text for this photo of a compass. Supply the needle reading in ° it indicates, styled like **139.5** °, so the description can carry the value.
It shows **180** °
